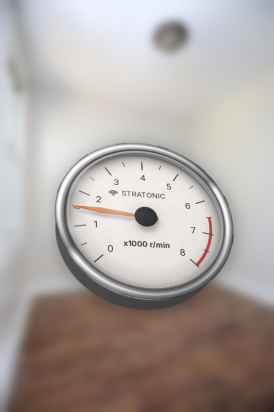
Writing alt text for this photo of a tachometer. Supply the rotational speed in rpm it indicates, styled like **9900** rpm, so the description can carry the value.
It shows **1500** rpm
